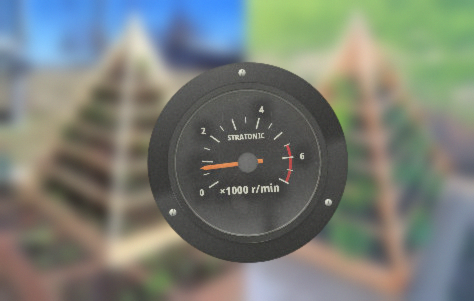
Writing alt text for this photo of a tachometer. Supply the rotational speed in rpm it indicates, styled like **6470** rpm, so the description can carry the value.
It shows **750** rpm
